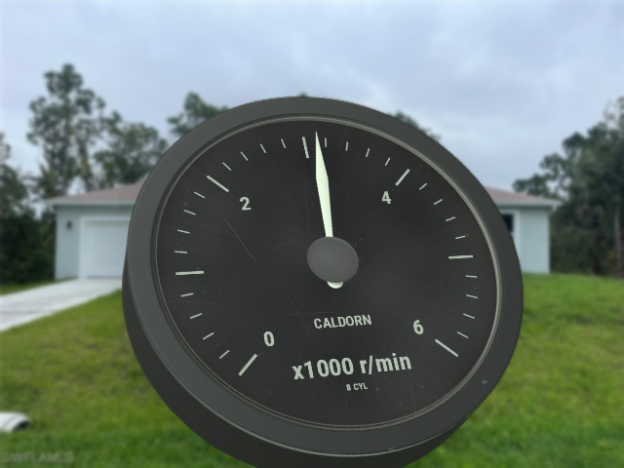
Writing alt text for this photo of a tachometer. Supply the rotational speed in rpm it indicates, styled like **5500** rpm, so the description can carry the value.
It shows **3100** rpm
